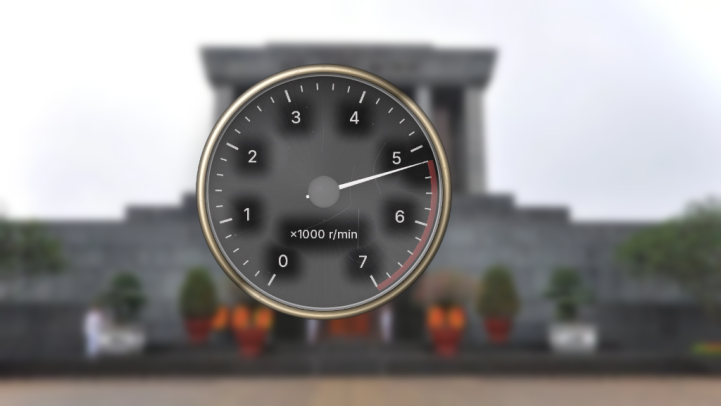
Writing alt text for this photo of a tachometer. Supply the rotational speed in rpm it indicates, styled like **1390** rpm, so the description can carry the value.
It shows **5200** rpm
